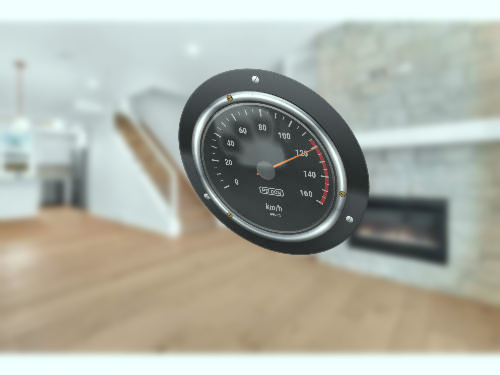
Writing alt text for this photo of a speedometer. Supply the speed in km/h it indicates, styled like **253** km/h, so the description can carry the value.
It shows **120** km/h
